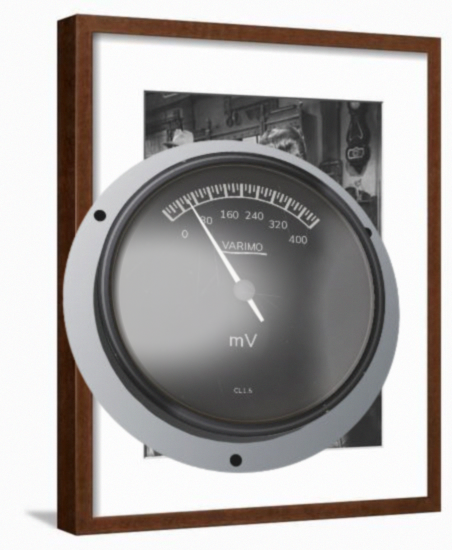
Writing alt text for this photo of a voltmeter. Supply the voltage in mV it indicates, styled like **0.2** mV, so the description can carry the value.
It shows **60** mV
